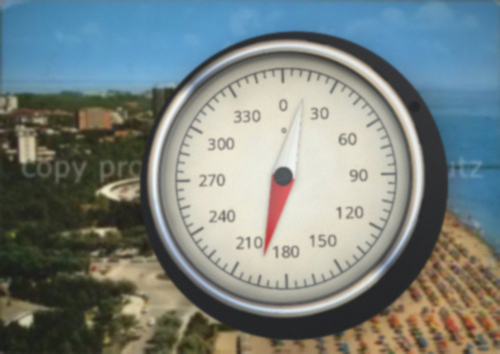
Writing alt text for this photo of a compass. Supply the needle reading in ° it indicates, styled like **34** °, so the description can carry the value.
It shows **195** °
